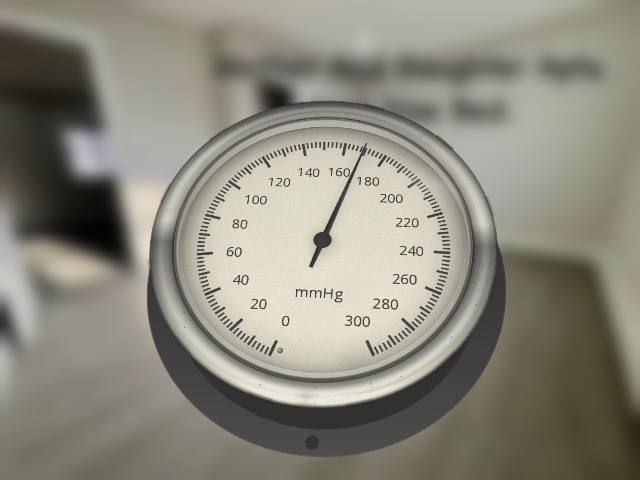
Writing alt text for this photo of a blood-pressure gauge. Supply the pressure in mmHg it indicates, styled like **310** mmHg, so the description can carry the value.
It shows **170** mmHg
